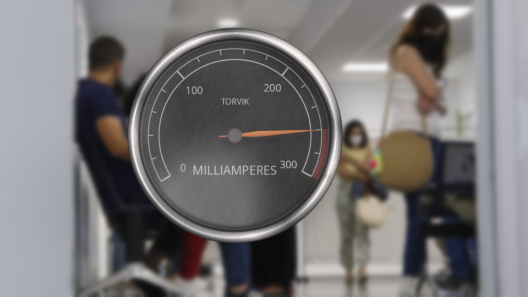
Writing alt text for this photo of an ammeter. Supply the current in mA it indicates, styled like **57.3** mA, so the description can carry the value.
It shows **260** mA
